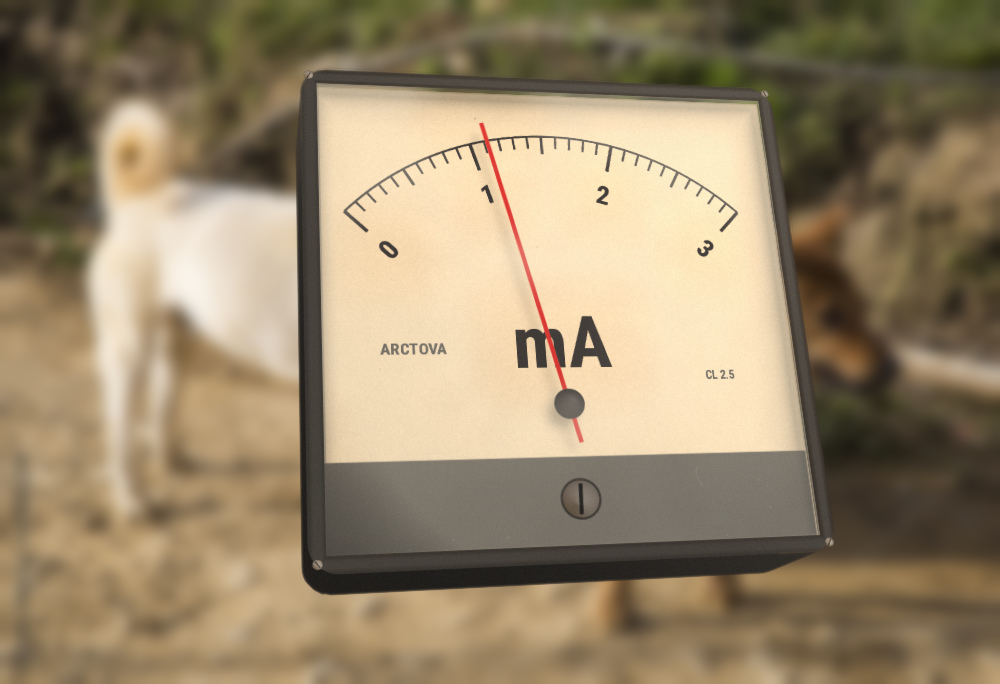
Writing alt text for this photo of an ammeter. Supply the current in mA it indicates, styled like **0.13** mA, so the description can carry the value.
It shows **1.1** mA
